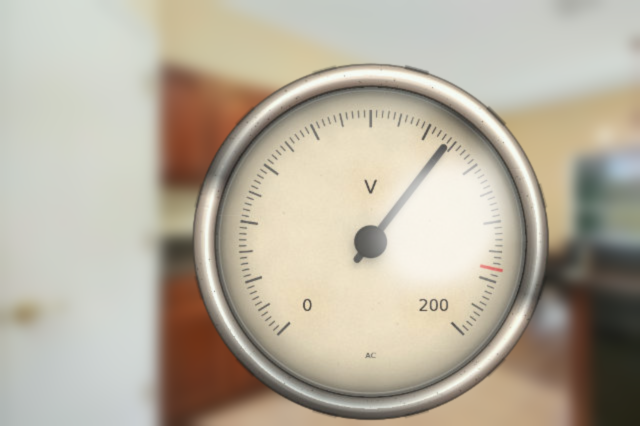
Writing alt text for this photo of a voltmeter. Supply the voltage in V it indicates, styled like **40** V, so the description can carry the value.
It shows **128** V
